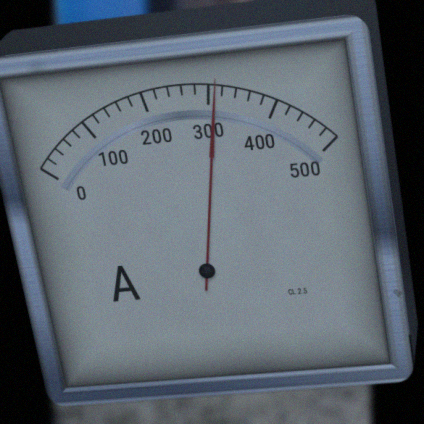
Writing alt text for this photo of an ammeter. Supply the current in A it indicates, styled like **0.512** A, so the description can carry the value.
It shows **310** A
